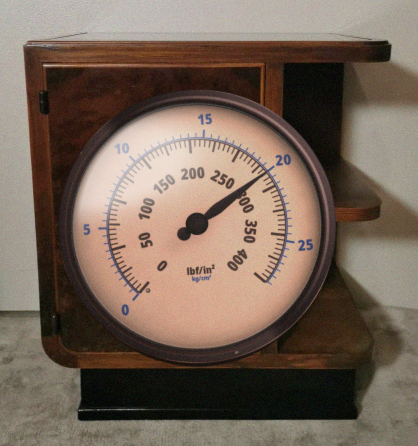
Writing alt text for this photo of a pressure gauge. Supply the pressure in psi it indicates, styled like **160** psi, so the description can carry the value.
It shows **285** psi
